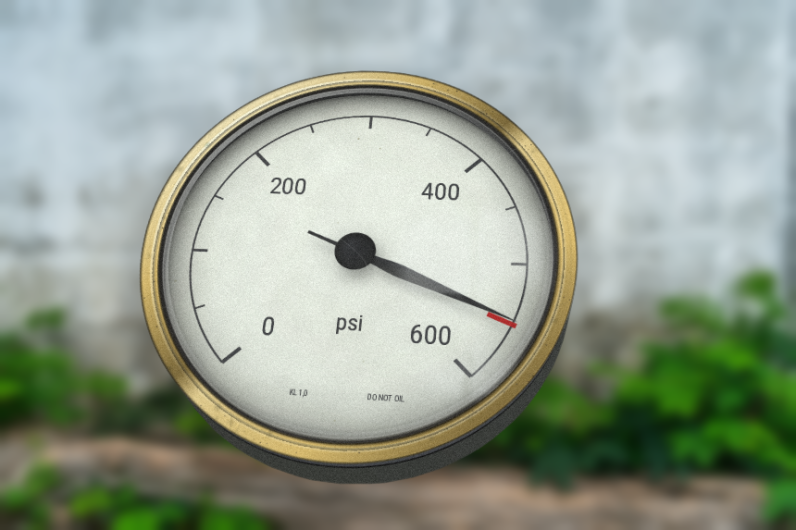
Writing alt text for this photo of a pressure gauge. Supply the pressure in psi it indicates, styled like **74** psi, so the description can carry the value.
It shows **550** psi
